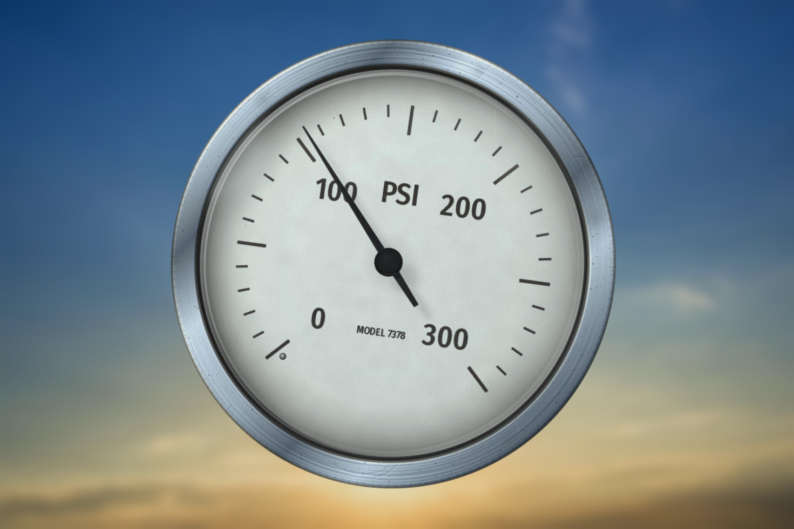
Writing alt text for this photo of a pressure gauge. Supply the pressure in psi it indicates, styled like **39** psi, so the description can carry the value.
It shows **105** psi
